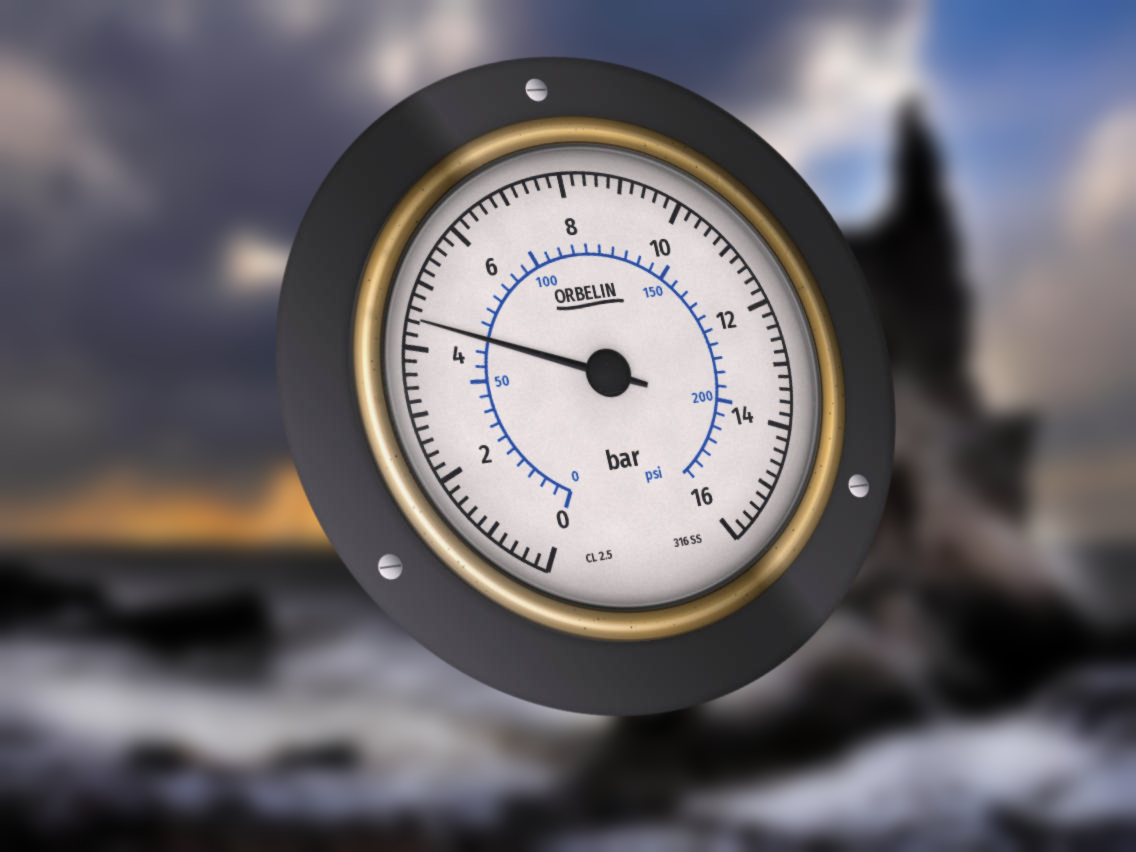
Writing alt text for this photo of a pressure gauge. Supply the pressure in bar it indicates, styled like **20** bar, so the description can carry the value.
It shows **4.4** bar
